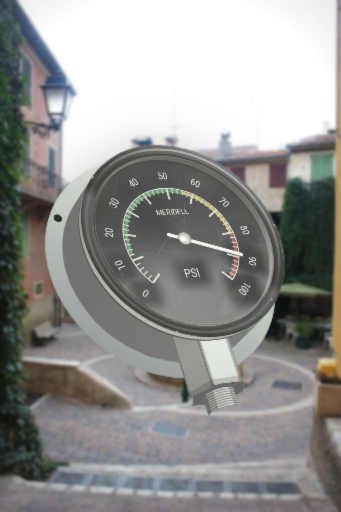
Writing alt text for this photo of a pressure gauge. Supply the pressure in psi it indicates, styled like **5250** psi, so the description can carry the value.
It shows **90** psi
